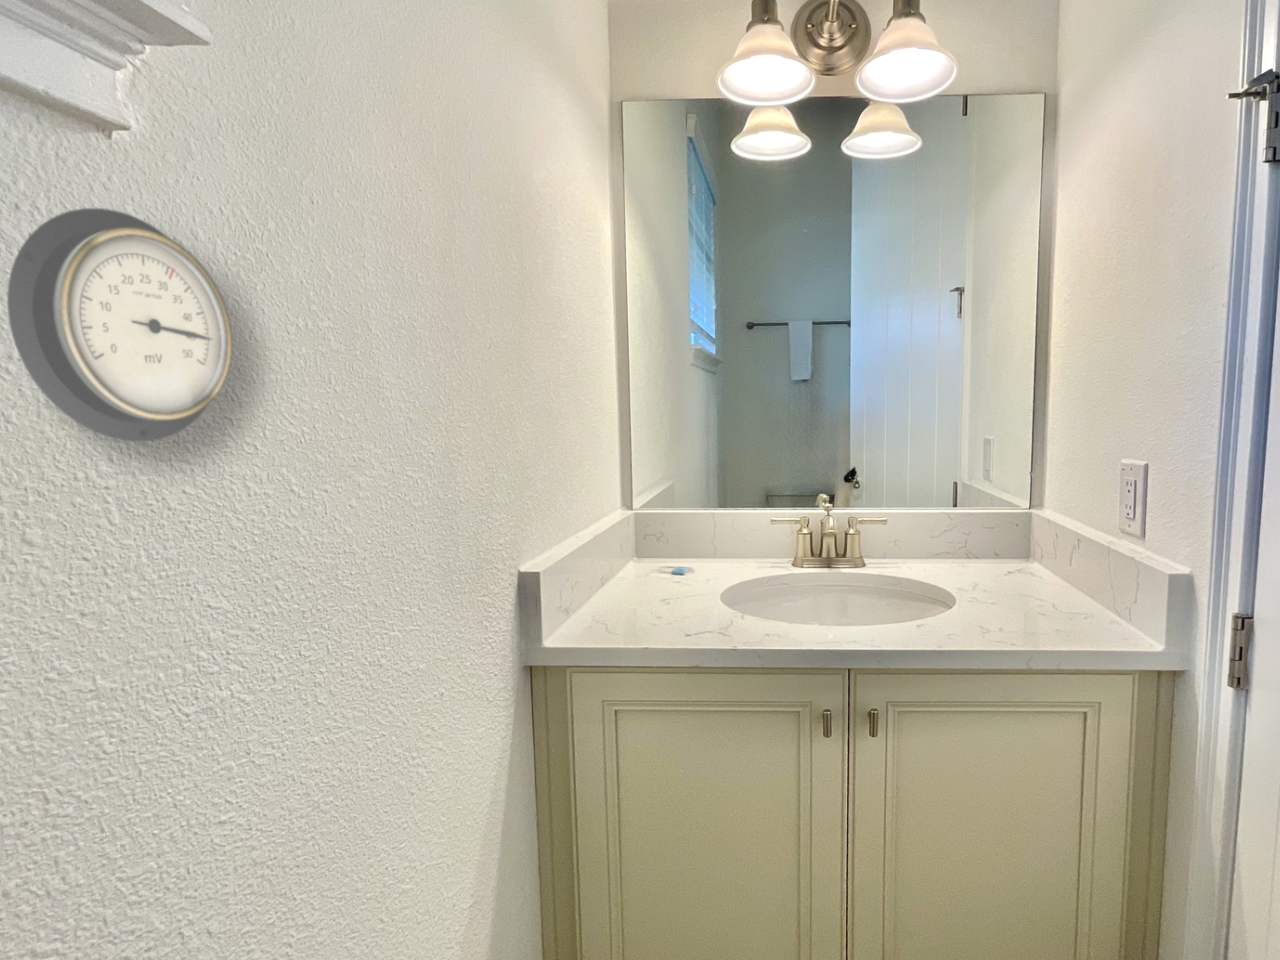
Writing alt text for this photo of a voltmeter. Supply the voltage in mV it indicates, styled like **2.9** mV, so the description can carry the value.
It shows **45** mV
